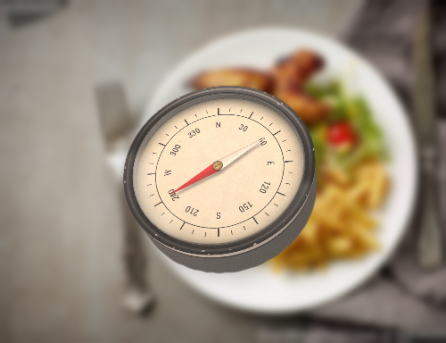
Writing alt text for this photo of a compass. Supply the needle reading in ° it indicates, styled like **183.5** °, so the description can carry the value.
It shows **240** °
